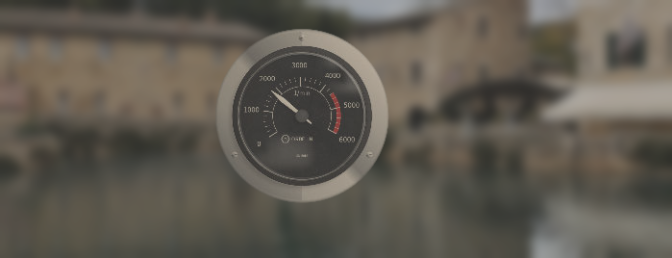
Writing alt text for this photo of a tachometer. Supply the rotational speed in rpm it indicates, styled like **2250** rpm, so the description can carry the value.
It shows **1800** rpm
